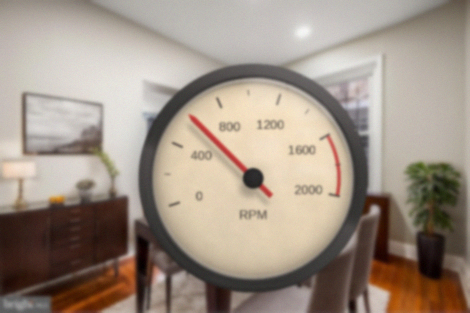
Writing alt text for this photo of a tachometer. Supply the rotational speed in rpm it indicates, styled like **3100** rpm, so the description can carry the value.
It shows **600** rpm
